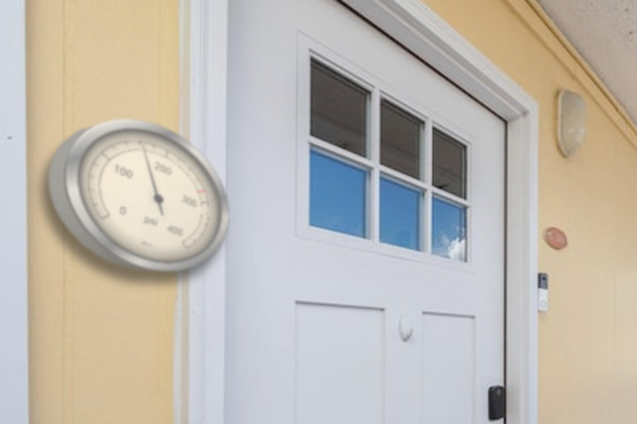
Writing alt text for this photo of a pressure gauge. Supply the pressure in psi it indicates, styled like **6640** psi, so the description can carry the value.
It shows **160** psi
